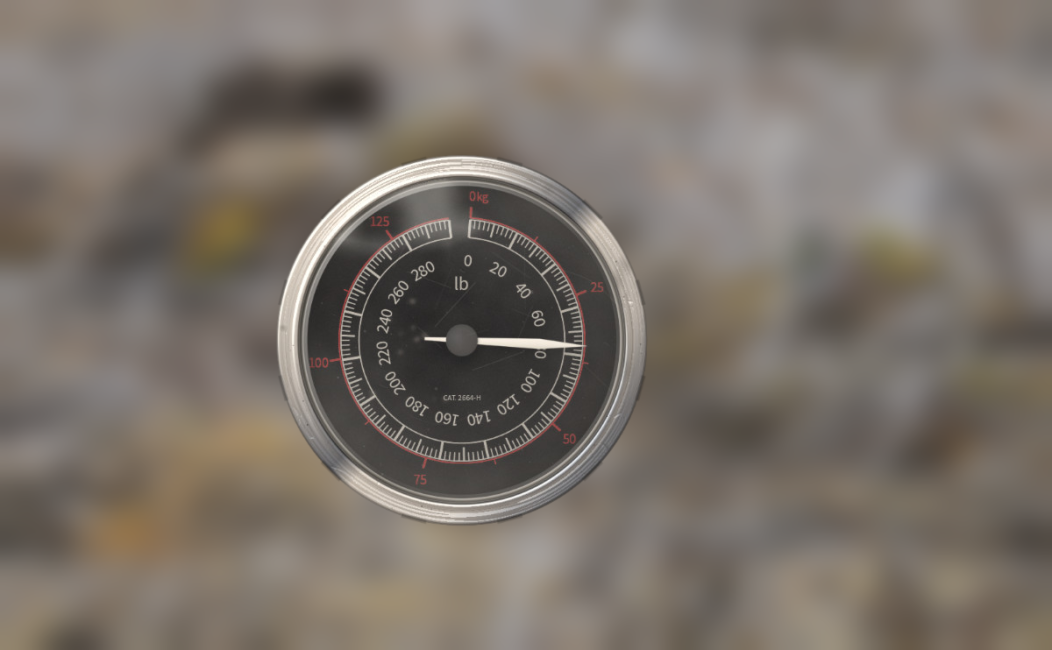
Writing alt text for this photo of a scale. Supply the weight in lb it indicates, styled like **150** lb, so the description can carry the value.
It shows **76** lb
